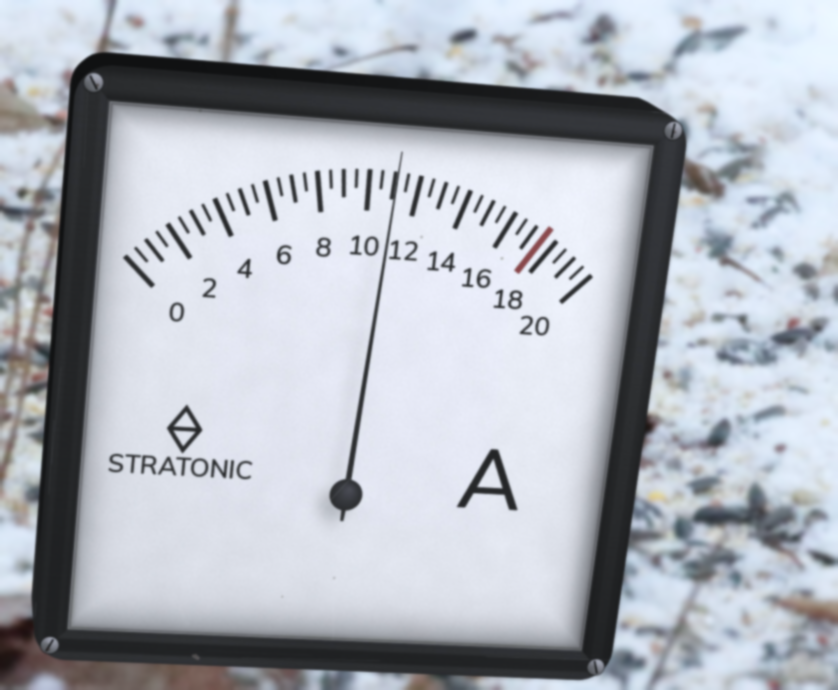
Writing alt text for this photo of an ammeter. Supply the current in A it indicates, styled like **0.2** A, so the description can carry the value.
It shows **11** A
